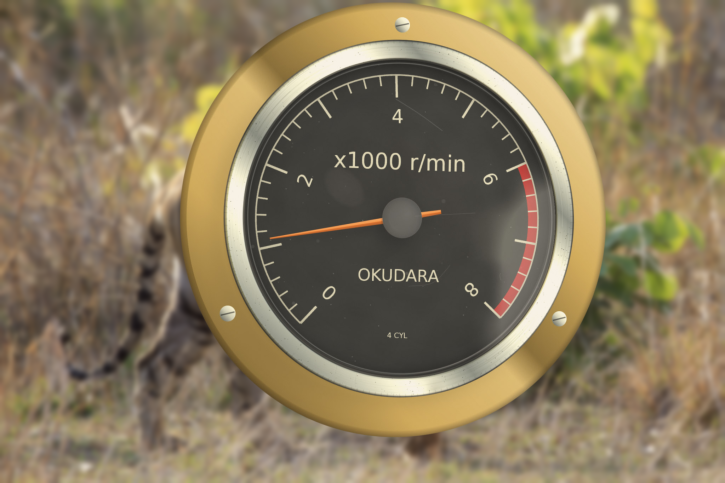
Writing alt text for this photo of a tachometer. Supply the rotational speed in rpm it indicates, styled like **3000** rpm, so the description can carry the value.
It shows **1100** rpm
